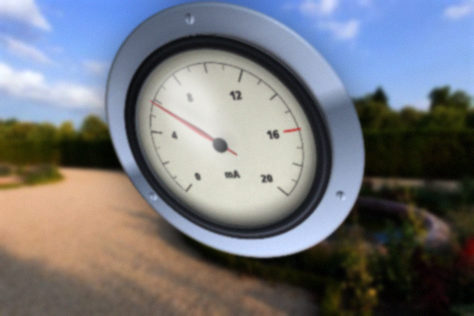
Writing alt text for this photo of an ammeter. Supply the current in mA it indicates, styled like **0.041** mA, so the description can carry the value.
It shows **6** mA
